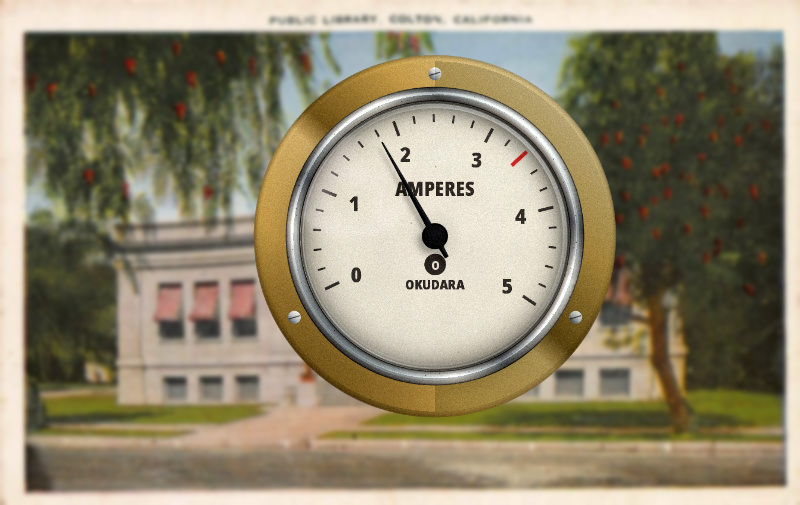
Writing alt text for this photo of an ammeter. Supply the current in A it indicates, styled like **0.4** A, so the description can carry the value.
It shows **1.8** A
